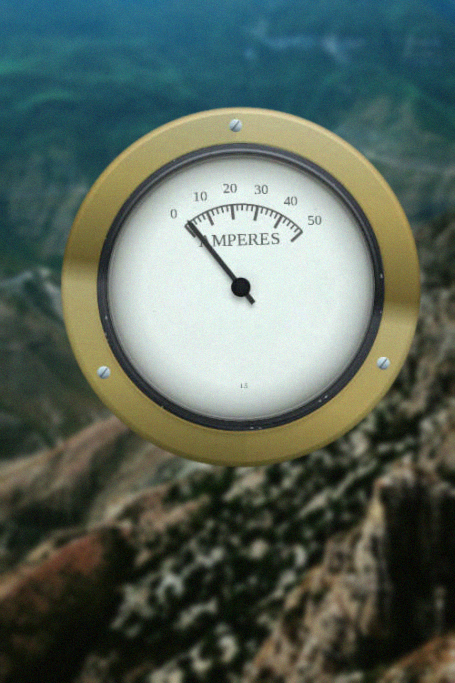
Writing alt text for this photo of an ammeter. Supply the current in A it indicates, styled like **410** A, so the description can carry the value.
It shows **2** A
